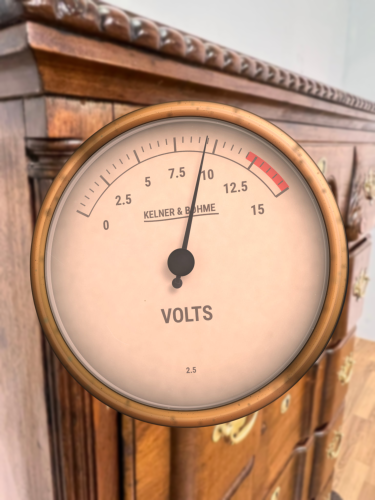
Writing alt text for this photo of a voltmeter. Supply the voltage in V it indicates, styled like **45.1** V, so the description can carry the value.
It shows **9.5** V
